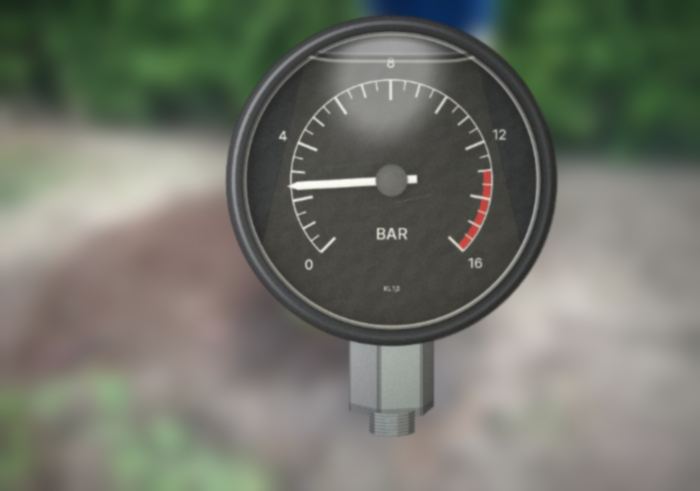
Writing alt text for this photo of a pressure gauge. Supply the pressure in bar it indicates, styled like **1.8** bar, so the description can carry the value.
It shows **2.5** bar
